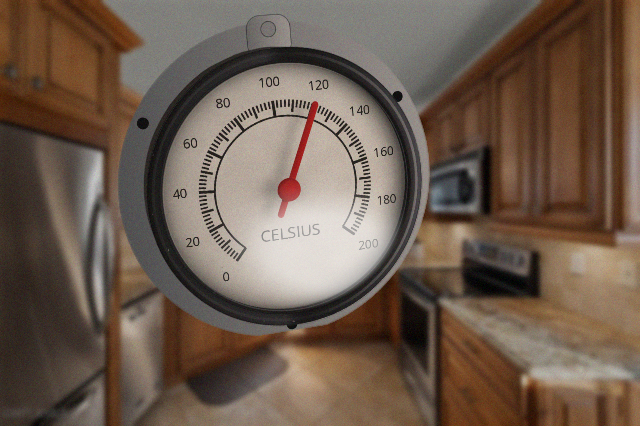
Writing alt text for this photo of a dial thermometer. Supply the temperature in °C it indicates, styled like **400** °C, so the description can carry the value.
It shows **120** °C
